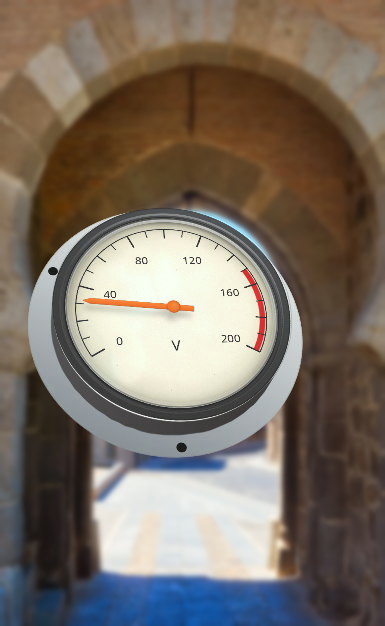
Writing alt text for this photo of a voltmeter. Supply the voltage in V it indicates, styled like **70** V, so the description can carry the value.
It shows **30** V
